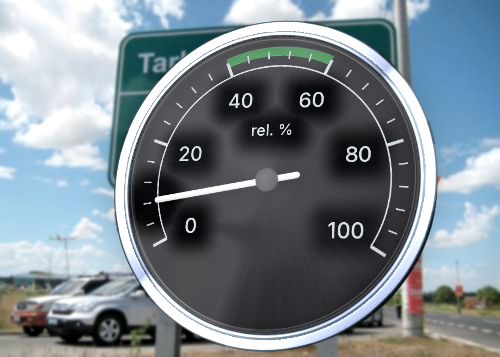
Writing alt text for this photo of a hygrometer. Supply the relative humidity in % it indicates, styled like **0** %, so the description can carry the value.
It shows **8** %
